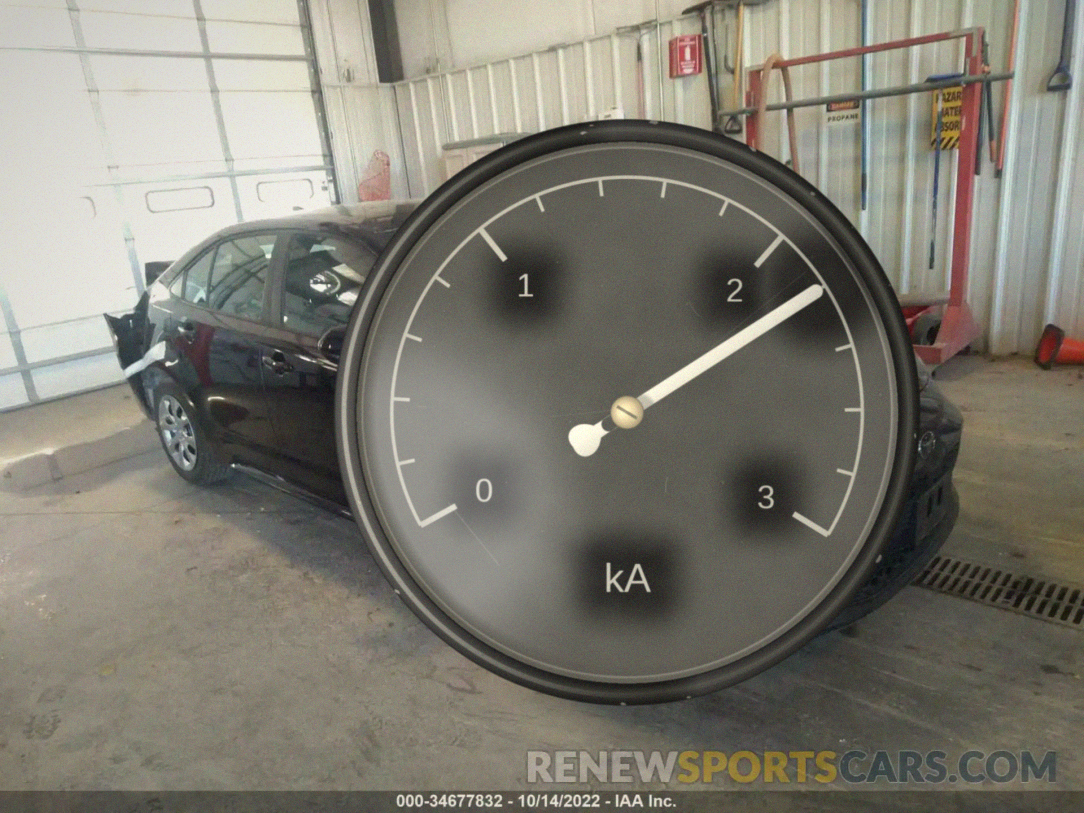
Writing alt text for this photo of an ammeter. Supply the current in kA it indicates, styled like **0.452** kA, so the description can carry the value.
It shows **2.2** kA
